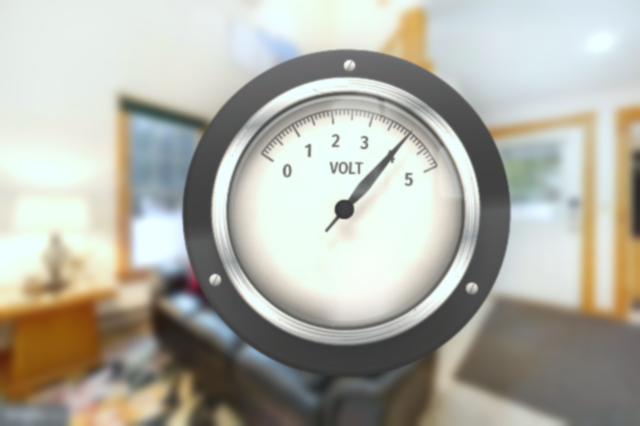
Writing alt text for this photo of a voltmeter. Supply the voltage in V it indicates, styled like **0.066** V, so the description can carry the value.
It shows **4** V
